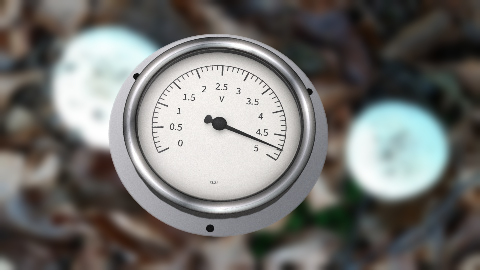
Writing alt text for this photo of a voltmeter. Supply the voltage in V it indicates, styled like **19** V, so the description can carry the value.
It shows **4.8** V
